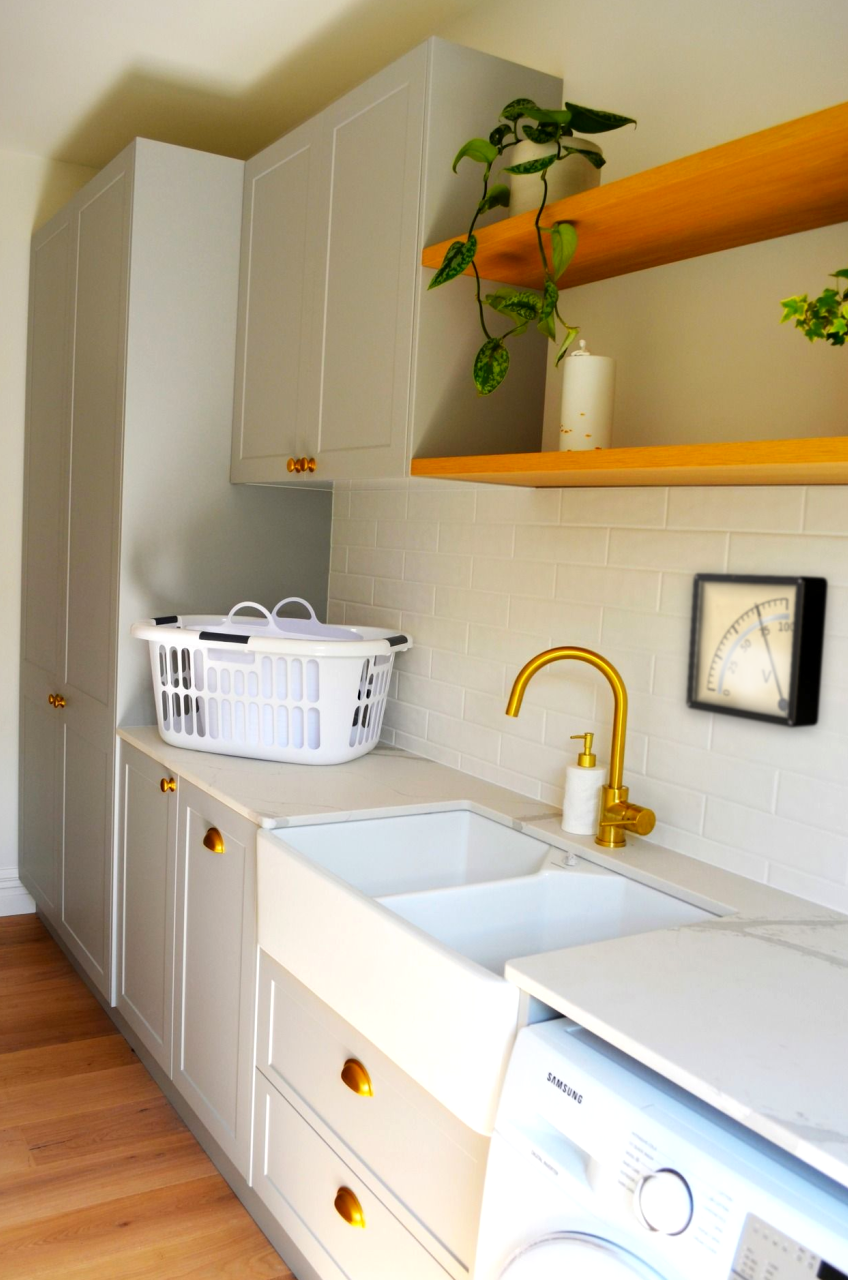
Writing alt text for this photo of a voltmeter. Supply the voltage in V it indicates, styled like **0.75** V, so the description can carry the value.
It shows **75** V
